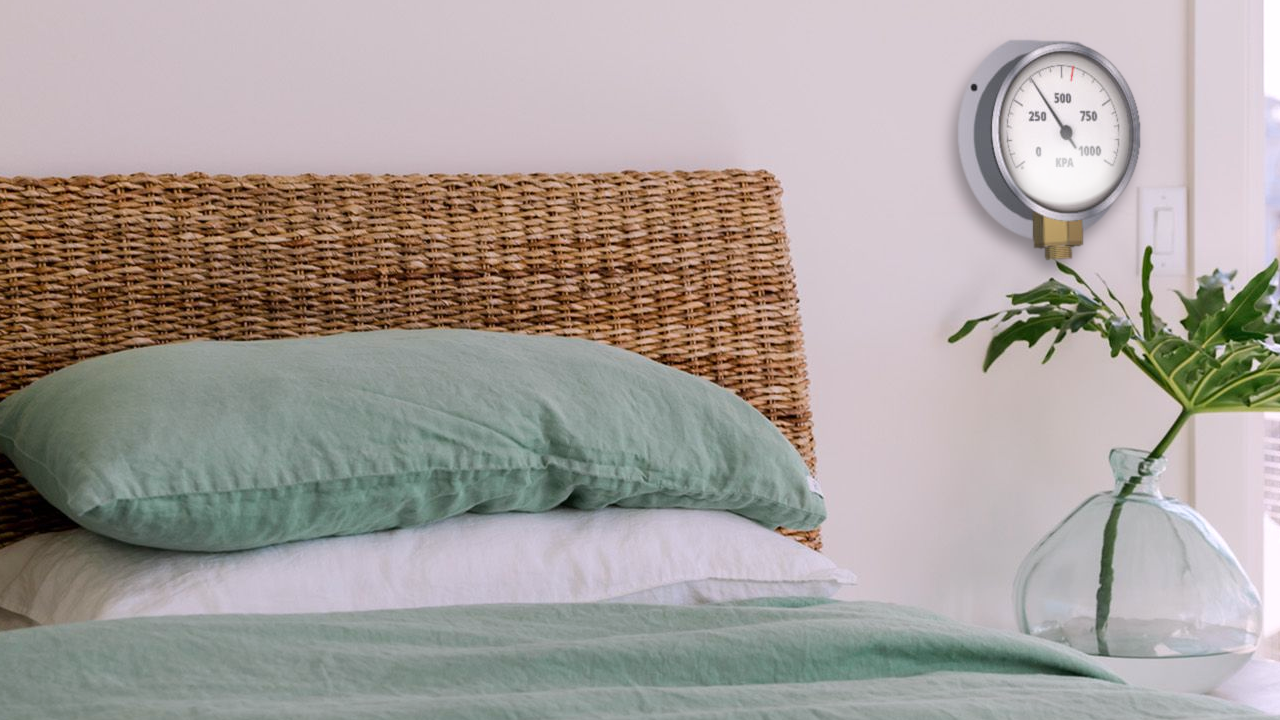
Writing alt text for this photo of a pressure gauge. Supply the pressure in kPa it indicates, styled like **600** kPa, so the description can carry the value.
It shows **350** kPa
